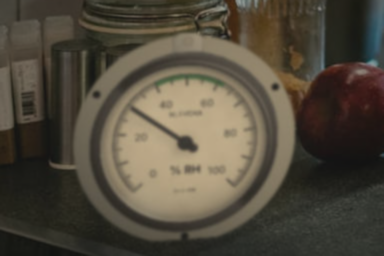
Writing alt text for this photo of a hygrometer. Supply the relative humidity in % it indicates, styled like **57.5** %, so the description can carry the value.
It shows **30** %
